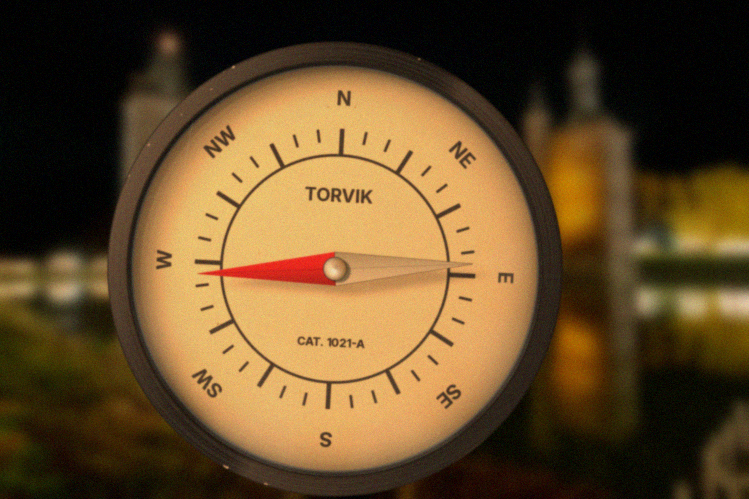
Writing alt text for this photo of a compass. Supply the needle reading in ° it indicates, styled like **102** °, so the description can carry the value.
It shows **265** °
